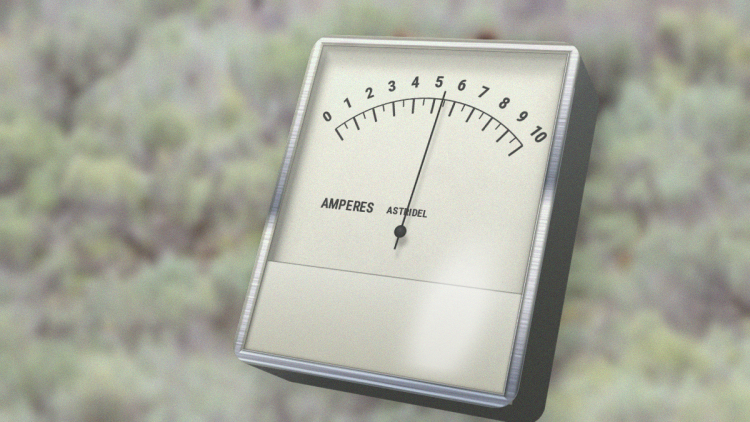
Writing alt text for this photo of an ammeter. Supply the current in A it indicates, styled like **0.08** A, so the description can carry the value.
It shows **5.5** A
